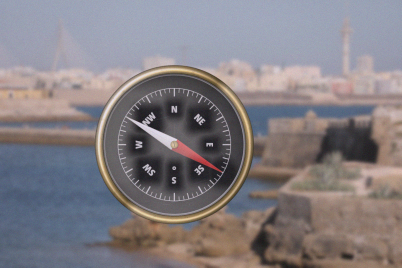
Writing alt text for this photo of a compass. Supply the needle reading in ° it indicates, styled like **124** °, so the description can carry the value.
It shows **120** °
